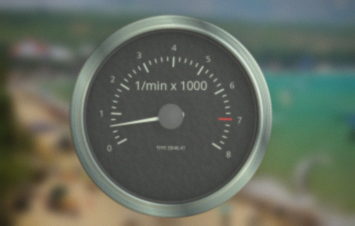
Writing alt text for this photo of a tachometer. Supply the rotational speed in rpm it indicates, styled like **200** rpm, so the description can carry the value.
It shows **600** rpm
